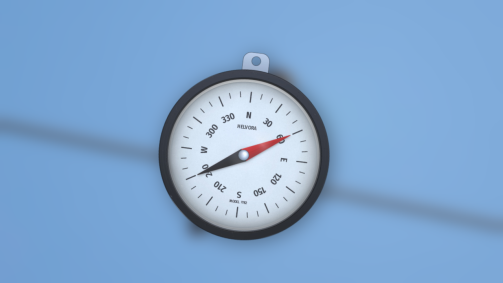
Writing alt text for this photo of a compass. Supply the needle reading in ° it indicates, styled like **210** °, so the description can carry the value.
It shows **60** °
